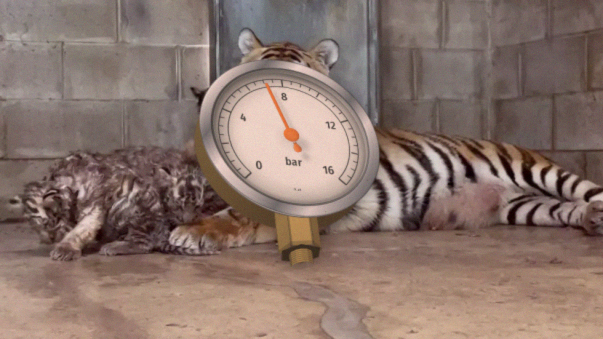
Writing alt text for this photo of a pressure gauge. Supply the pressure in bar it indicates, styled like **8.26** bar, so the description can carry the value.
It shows **7** bar
